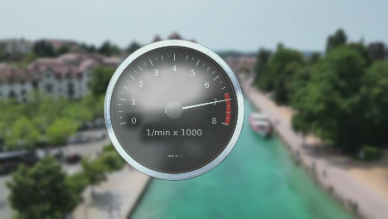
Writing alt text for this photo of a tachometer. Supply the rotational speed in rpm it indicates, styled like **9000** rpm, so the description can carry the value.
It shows **7000** rpm
